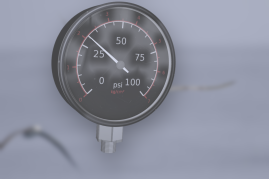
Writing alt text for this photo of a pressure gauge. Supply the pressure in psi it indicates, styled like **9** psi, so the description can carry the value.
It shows **30** psi
